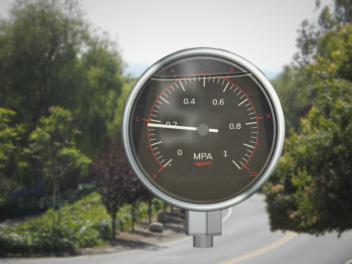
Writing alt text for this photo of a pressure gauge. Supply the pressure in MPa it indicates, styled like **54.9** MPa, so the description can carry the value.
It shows **0.18** MPa
